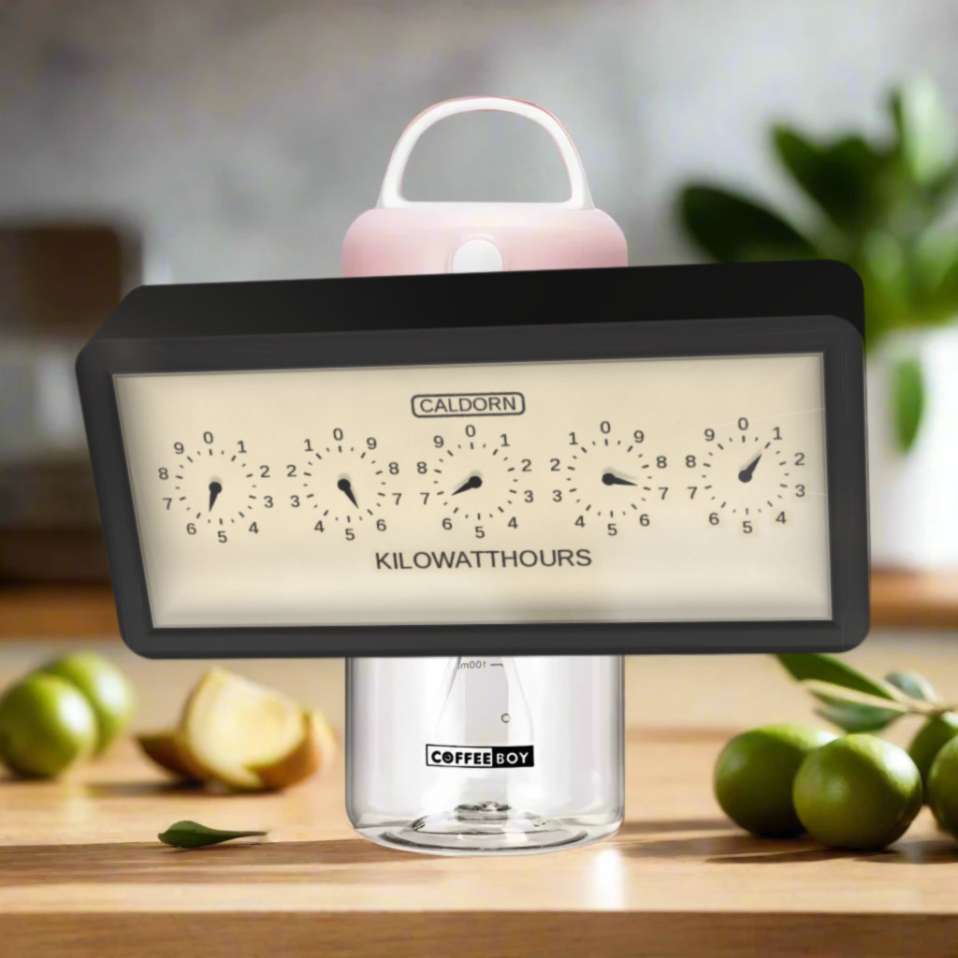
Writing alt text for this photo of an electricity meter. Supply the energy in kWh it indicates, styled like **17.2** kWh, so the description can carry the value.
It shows **55671** kWh
